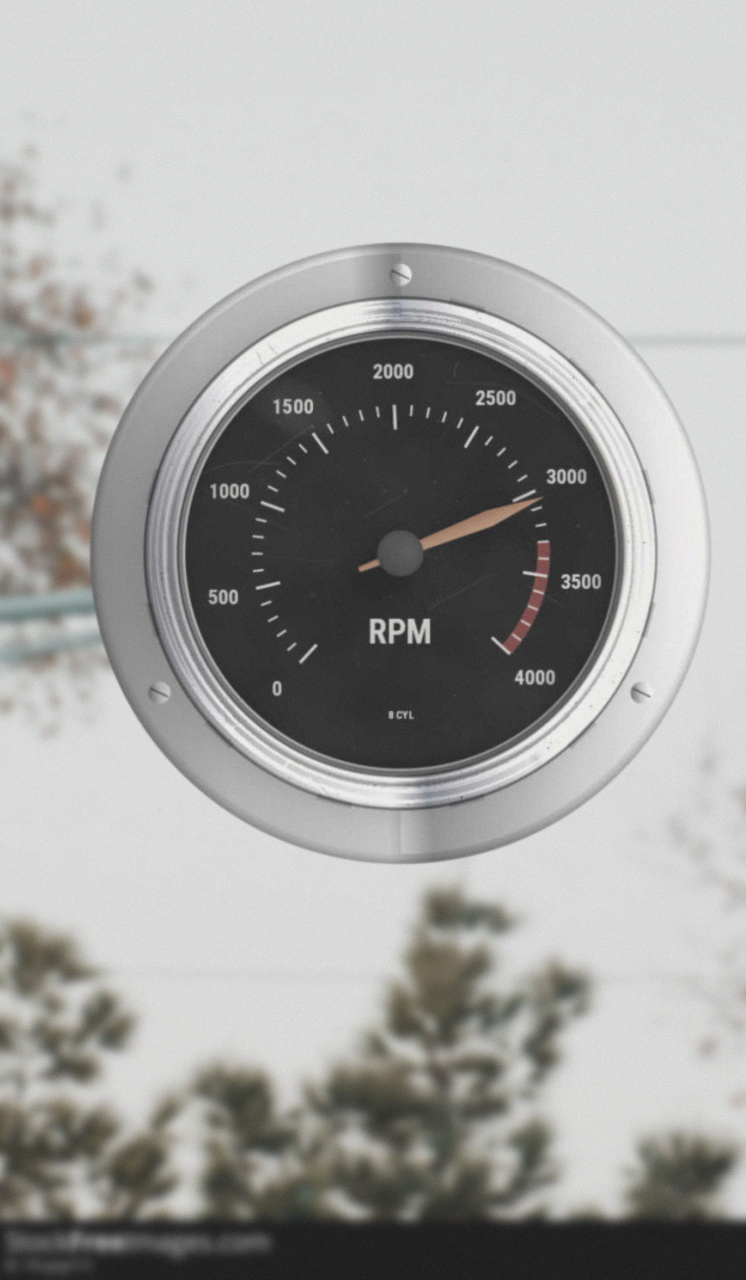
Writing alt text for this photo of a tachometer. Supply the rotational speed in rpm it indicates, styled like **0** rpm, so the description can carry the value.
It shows **3050** rpm
